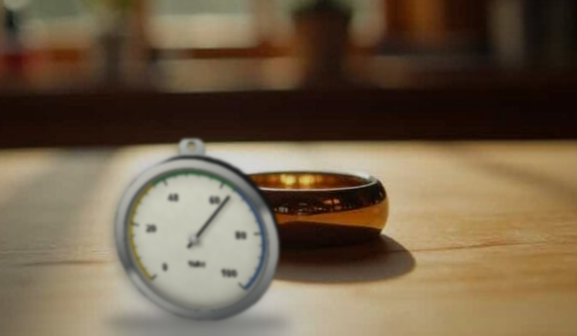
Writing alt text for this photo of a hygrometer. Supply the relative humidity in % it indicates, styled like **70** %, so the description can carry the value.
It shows **64** %
